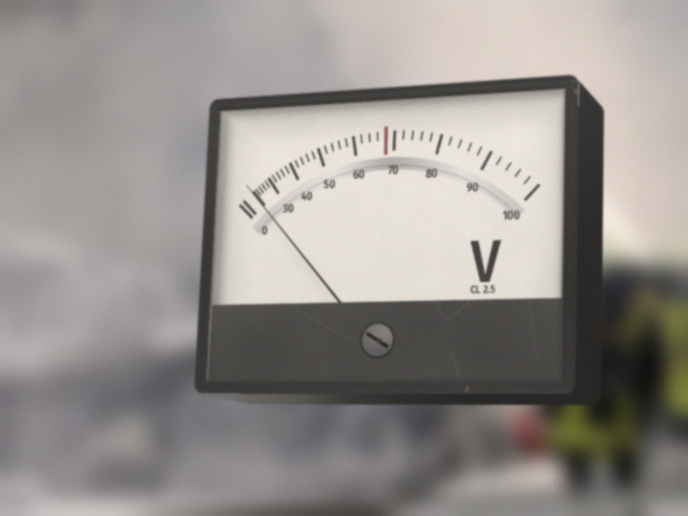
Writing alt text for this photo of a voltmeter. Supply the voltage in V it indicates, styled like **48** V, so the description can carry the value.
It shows **20** V
